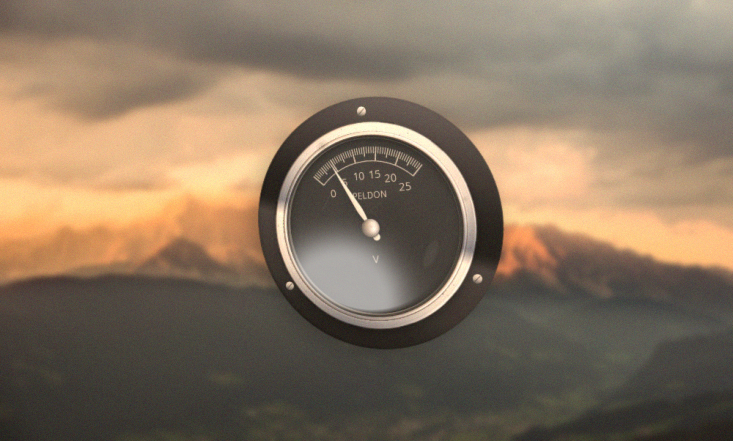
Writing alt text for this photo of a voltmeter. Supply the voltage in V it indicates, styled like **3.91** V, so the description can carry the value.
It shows **5** V
